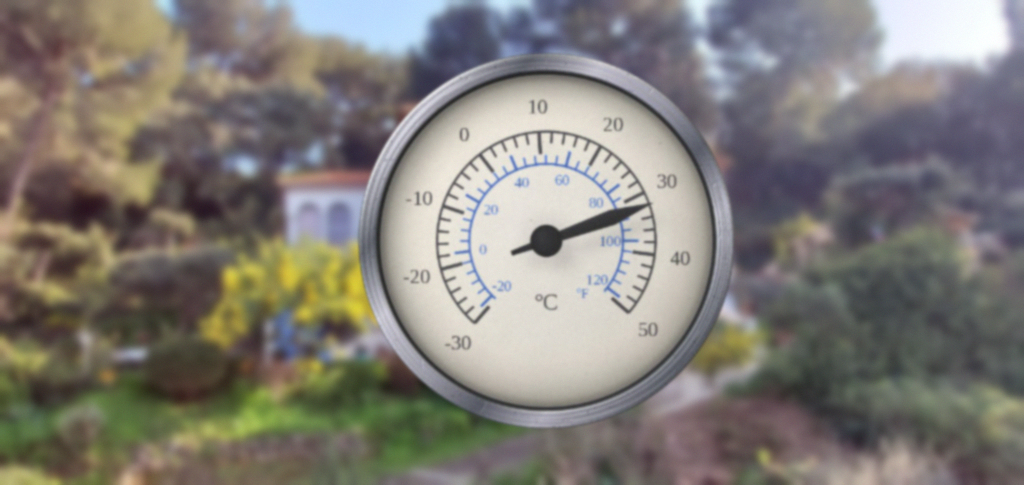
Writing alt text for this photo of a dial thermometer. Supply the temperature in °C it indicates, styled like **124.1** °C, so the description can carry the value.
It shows **32** °C
